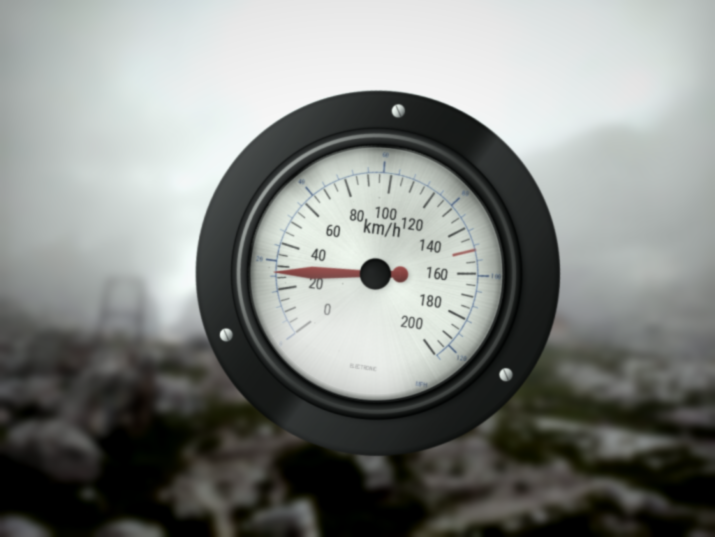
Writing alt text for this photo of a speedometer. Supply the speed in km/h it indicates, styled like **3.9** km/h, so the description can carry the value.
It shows **27.5** km/h
